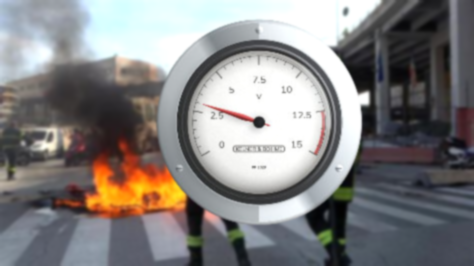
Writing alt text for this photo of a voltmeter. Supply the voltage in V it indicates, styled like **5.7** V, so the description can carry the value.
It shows **3** V
